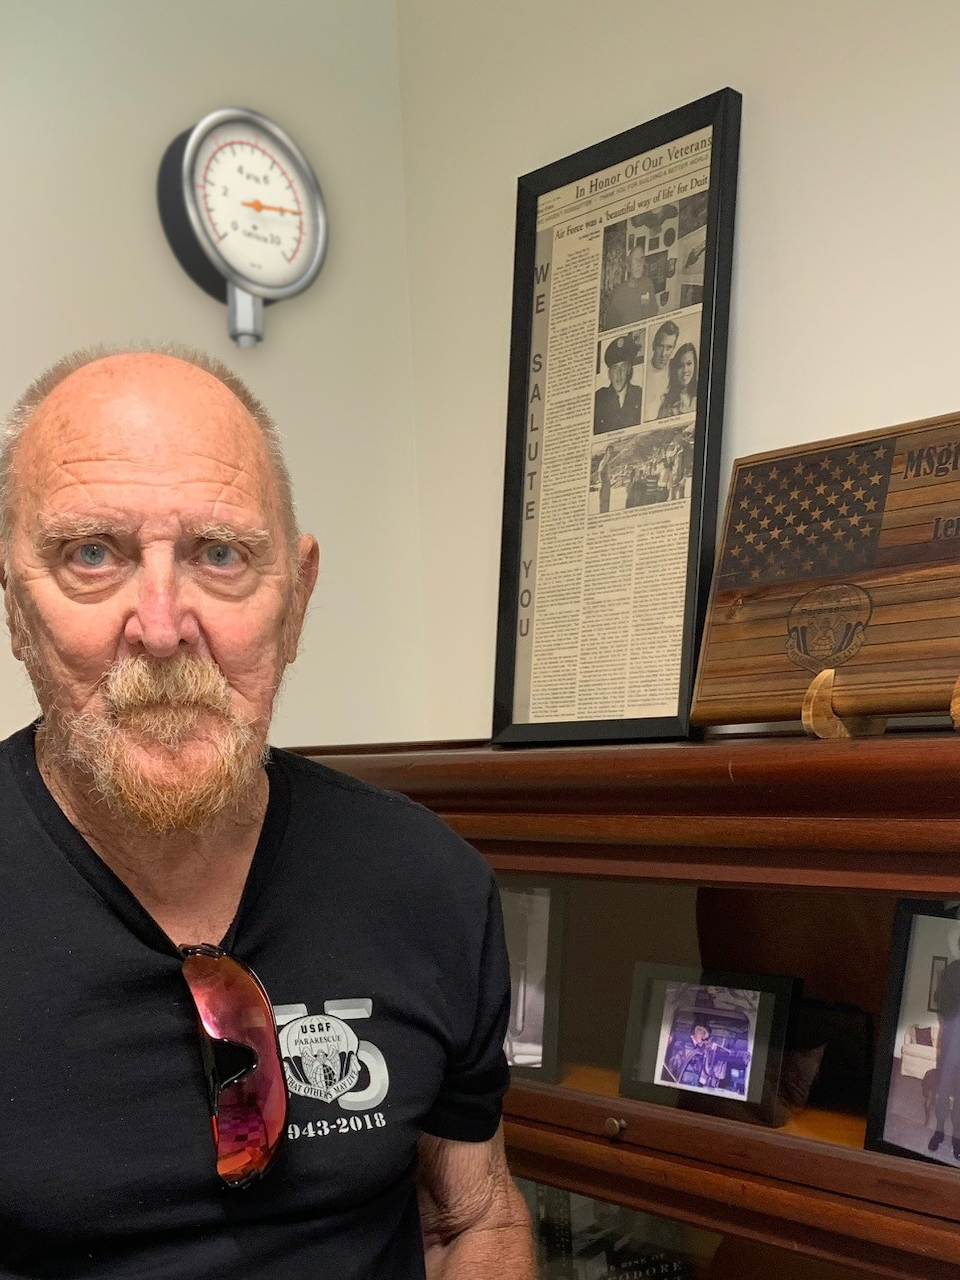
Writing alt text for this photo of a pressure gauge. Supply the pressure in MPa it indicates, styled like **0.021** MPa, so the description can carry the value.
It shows **8** MPa
